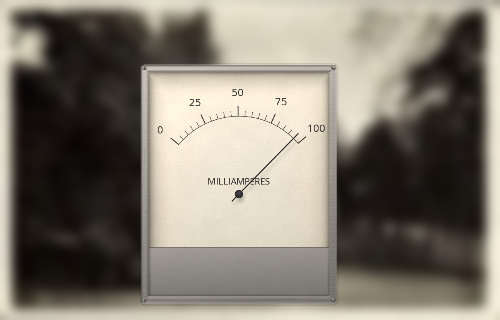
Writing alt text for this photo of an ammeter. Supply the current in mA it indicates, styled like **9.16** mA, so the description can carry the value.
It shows **95** mA
